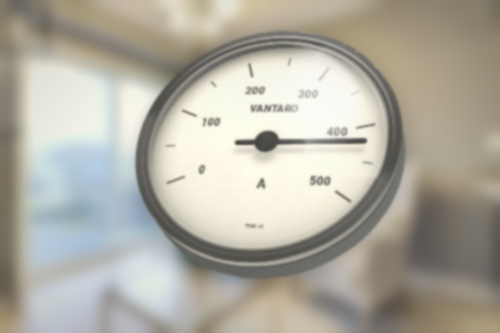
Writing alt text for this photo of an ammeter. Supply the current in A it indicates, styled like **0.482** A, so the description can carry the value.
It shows **425** A
